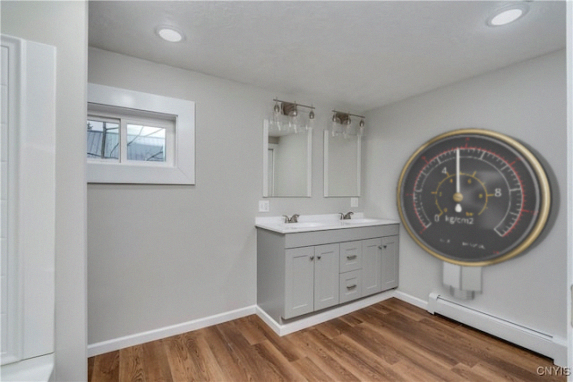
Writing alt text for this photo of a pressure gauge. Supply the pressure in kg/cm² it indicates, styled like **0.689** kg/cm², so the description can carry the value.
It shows **5** kg/cm²
